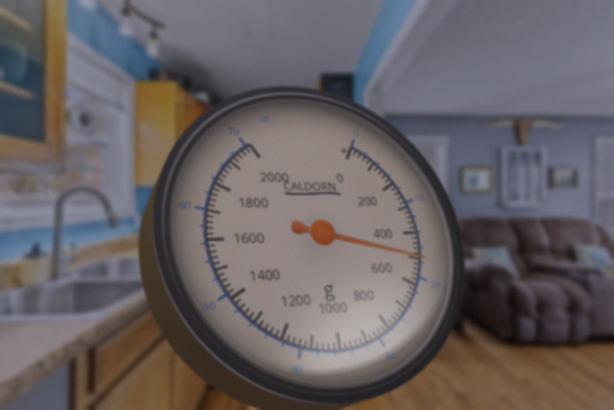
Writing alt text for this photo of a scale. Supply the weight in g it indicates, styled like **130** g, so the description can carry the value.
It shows **500** g
